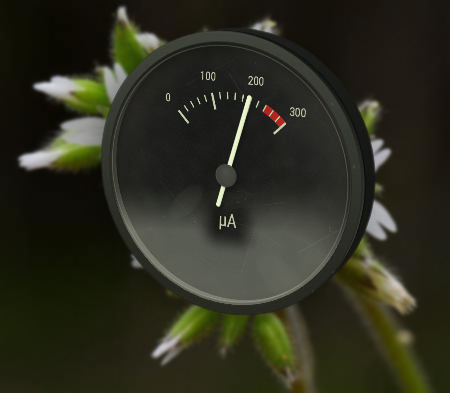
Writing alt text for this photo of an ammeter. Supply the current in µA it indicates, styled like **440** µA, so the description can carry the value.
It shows **200** µA
